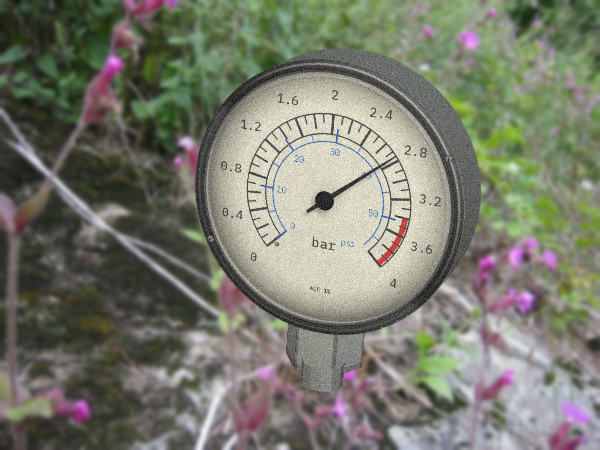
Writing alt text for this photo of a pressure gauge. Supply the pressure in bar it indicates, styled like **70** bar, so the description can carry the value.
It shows **2.75** bar
